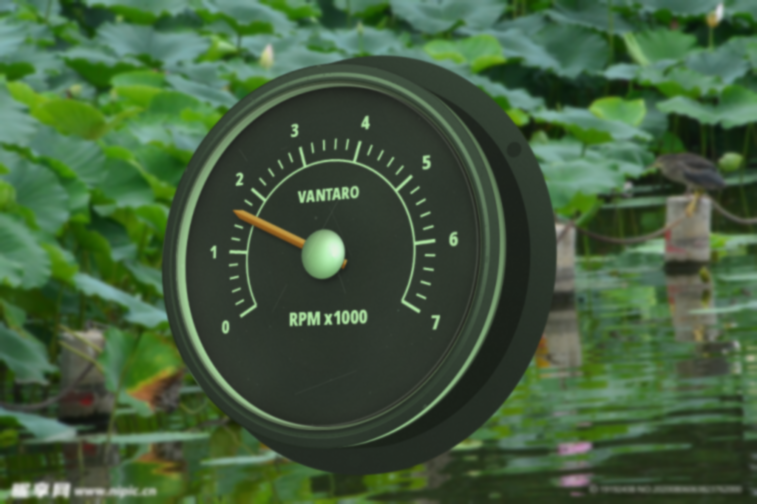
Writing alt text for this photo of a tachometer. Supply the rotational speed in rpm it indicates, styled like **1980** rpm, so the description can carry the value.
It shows **1600** rpm
